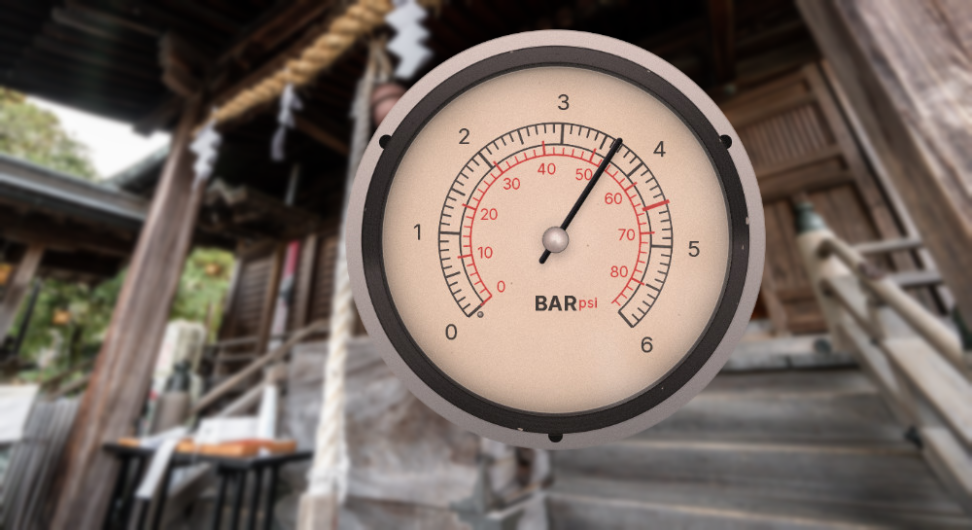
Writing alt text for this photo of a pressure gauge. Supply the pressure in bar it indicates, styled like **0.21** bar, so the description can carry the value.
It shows **3.65** bar
